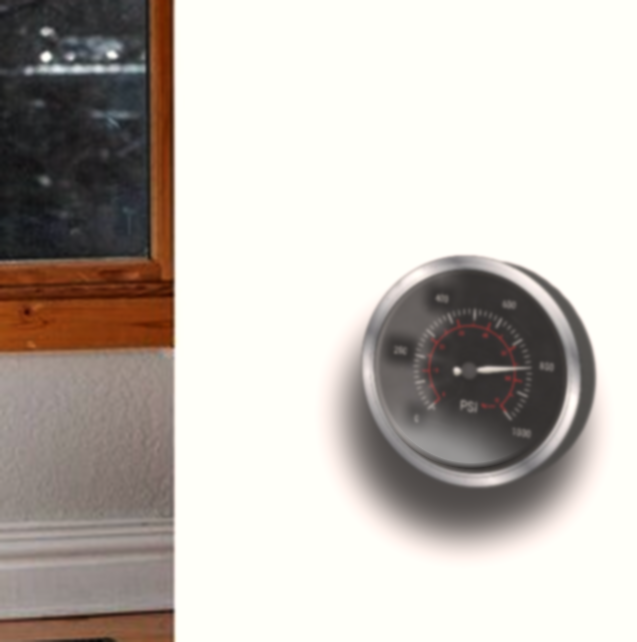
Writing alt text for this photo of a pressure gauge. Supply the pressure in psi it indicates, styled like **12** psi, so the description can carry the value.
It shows **800** psi
